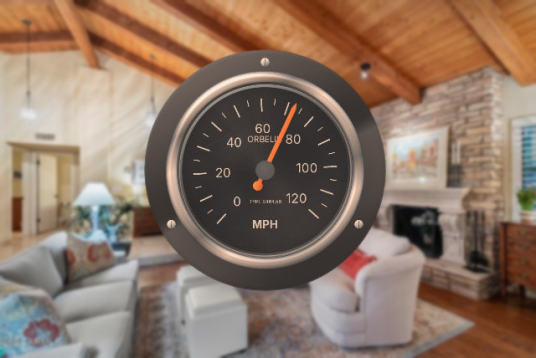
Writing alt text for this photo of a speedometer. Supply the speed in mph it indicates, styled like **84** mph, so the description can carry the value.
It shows **72.5** mph
